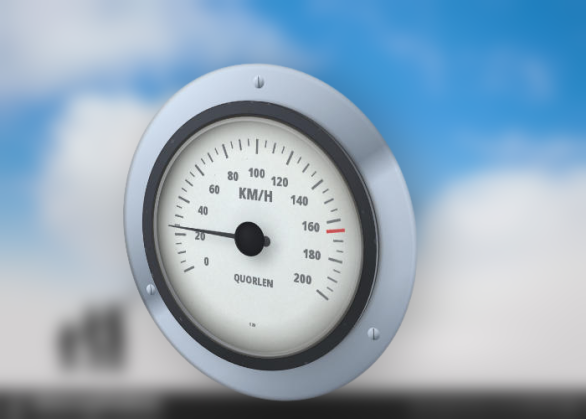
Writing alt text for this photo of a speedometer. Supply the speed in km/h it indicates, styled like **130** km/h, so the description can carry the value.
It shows **25** km/h
